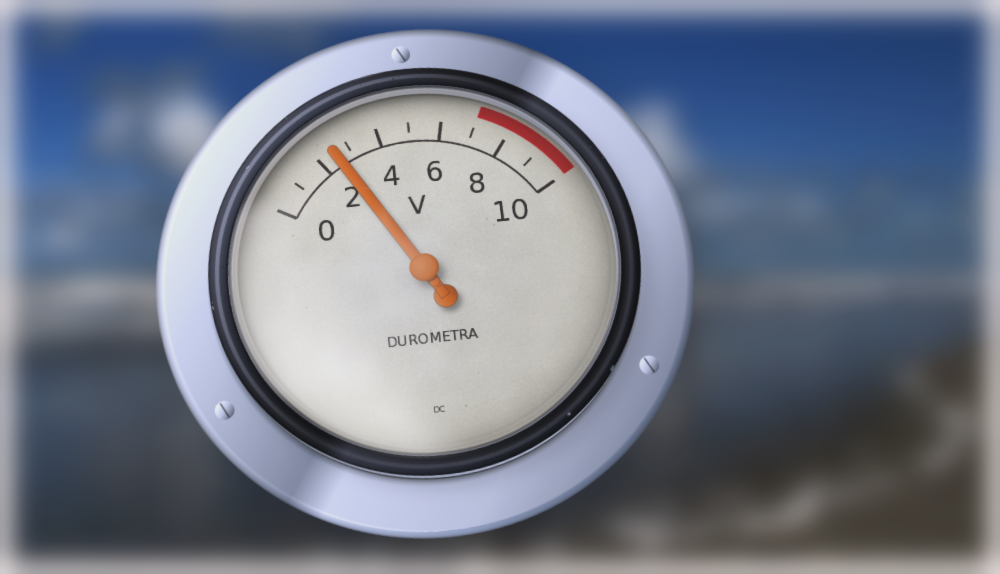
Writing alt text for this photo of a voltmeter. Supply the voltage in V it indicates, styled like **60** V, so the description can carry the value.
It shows **2.5** V
